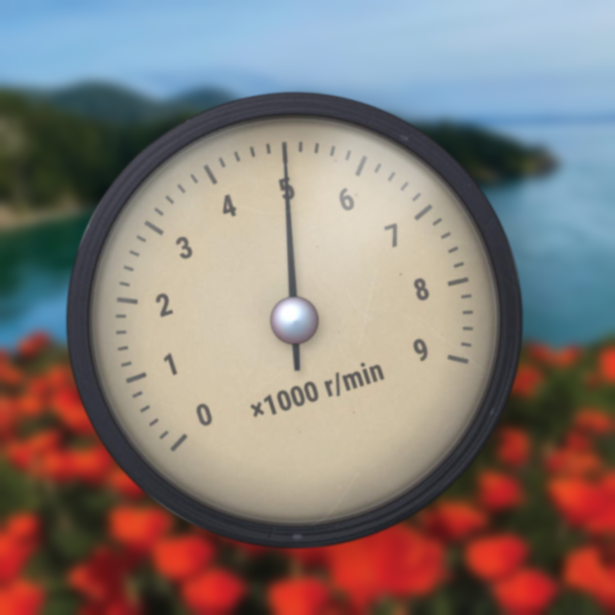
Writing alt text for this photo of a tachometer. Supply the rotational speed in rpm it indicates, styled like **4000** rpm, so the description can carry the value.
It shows **5000** rpm
